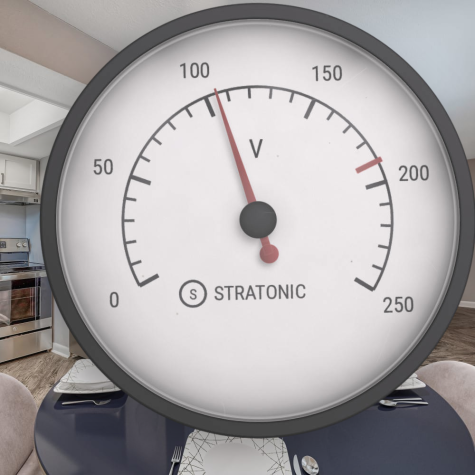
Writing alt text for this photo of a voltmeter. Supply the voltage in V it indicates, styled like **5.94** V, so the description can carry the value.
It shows **105** V
